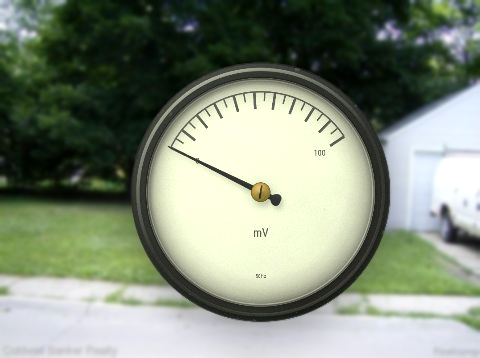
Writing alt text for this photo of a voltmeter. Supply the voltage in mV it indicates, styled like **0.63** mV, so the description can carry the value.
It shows **0** mV
